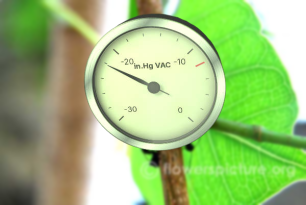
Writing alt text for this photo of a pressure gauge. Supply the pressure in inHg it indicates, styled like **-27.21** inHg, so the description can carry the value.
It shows **-22** inHg
